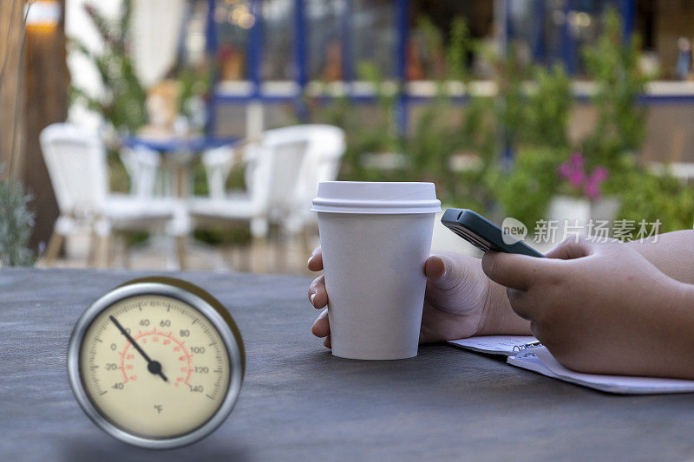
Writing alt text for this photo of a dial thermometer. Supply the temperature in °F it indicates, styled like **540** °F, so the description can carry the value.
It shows **20** °F
